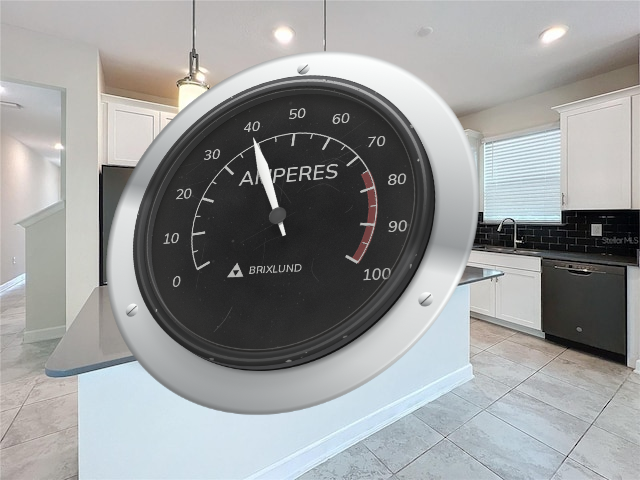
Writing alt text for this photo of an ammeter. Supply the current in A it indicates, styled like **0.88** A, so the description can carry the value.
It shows **40** A
